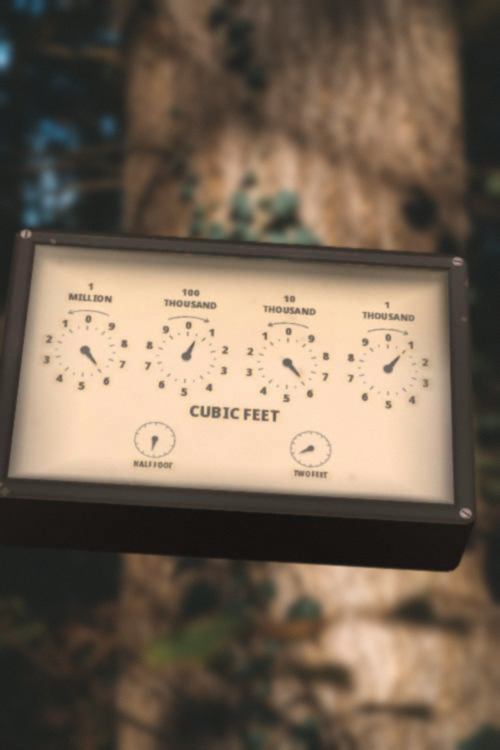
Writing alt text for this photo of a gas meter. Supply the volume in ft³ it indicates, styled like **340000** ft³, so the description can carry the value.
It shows **606100** ft³
